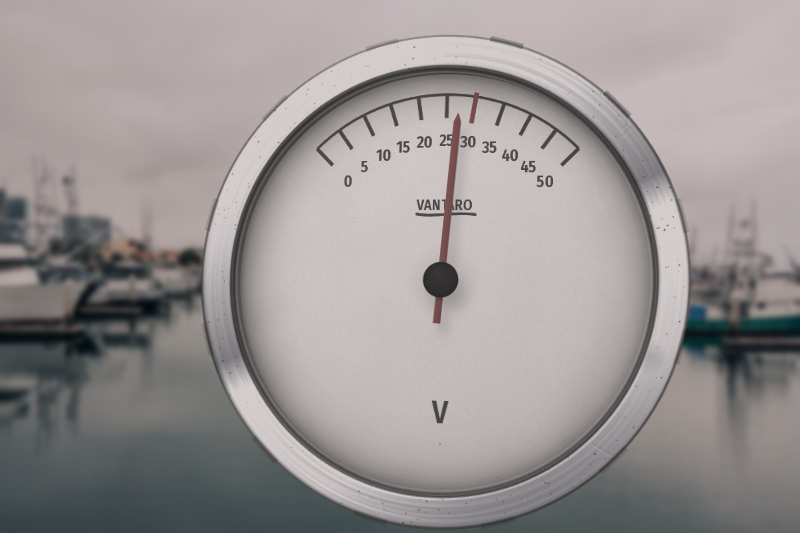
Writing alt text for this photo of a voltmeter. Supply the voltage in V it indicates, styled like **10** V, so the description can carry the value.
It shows **27.5** V
